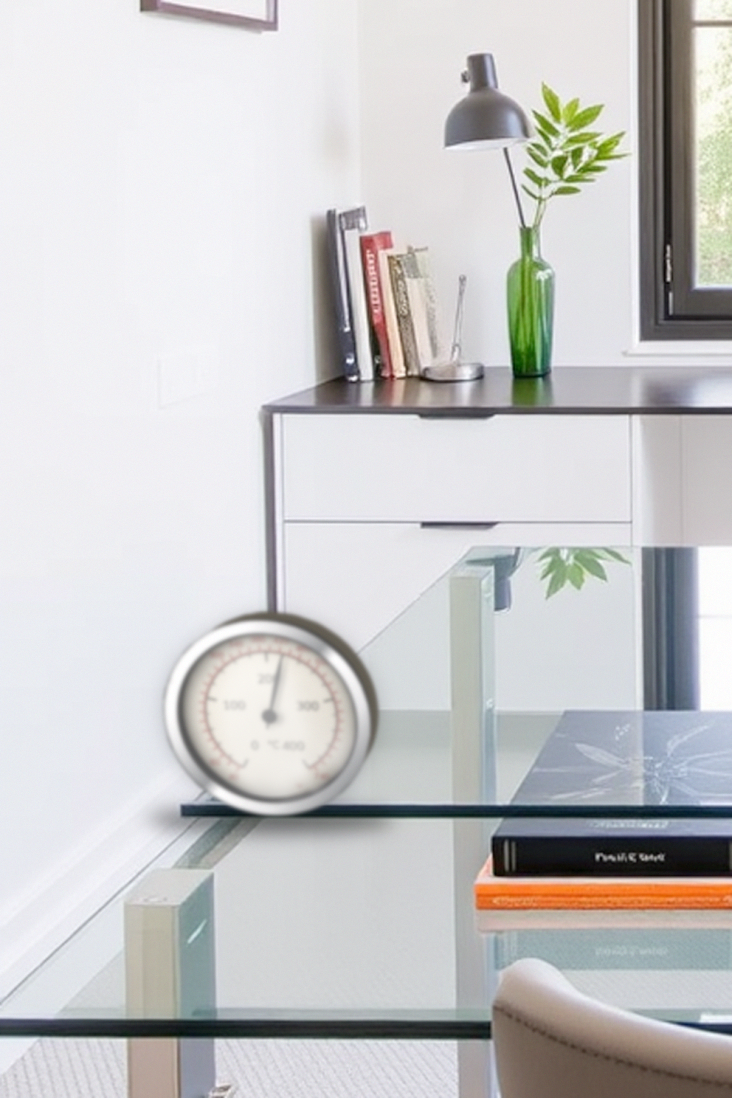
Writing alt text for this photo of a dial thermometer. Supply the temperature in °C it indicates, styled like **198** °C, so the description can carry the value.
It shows **220** °C
